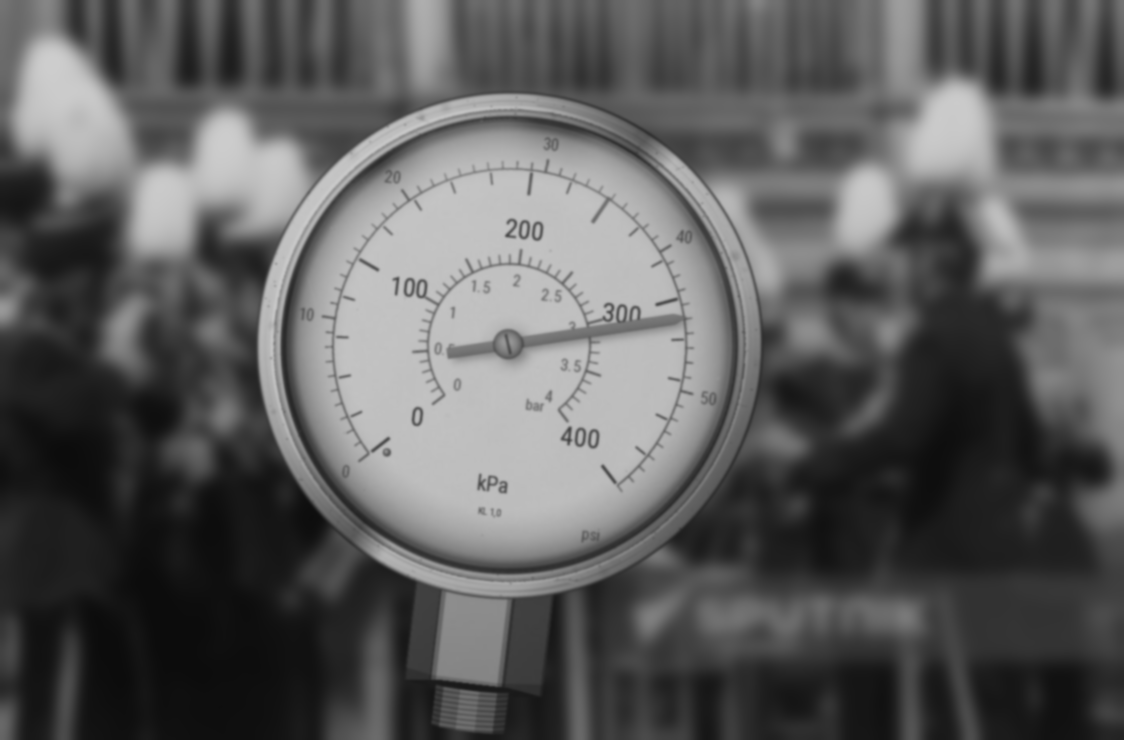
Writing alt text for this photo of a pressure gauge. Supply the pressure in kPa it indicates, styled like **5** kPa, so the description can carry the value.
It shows **310** kPa
